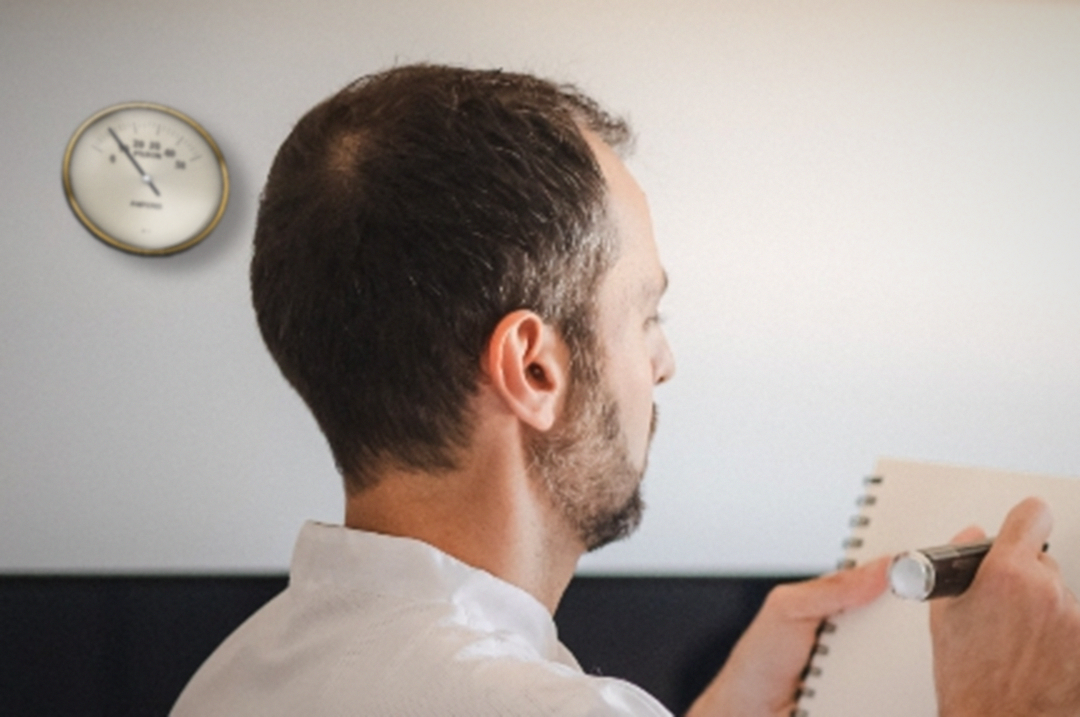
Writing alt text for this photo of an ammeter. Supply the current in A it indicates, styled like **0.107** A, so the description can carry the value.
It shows **10** A
